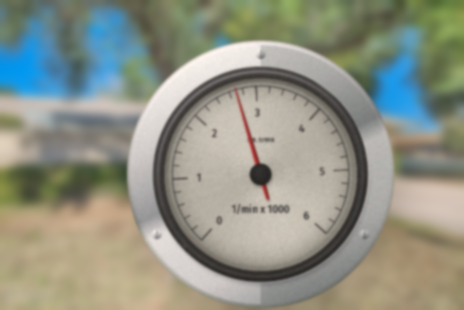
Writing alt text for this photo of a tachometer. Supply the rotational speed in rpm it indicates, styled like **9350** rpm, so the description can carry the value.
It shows **2700** rpm
